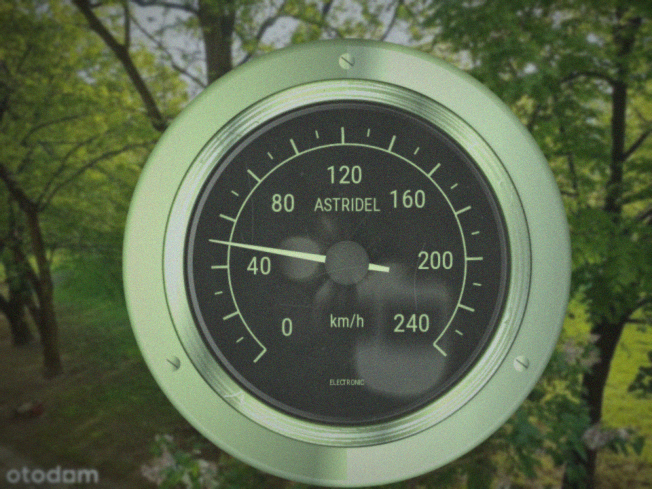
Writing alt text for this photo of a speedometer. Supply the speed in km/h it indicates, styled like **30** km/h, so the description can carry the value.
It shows **50** km/h
